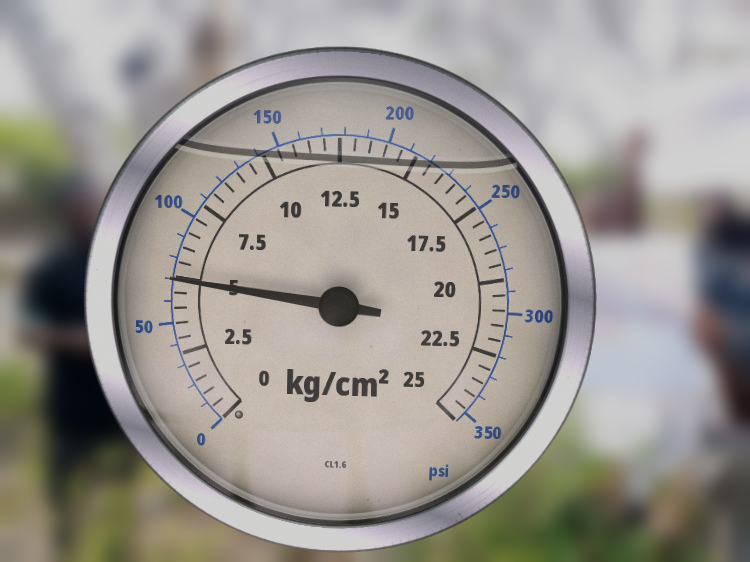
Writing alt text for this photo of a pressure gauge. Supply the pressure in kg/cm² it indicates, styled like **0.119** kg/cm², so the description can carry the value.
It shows **5** kg/cm²
